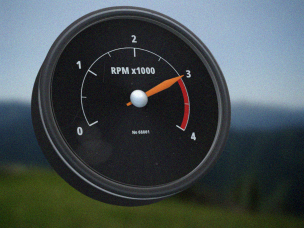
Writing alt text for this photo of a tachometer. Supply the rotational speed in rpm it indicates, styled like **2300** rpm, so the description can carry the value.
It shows **3000** rpm
